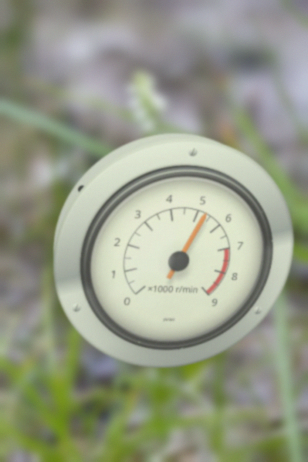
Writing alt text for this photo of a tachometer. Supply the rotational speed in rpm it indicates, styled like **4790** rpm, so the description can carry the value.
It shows **5250** rpm
